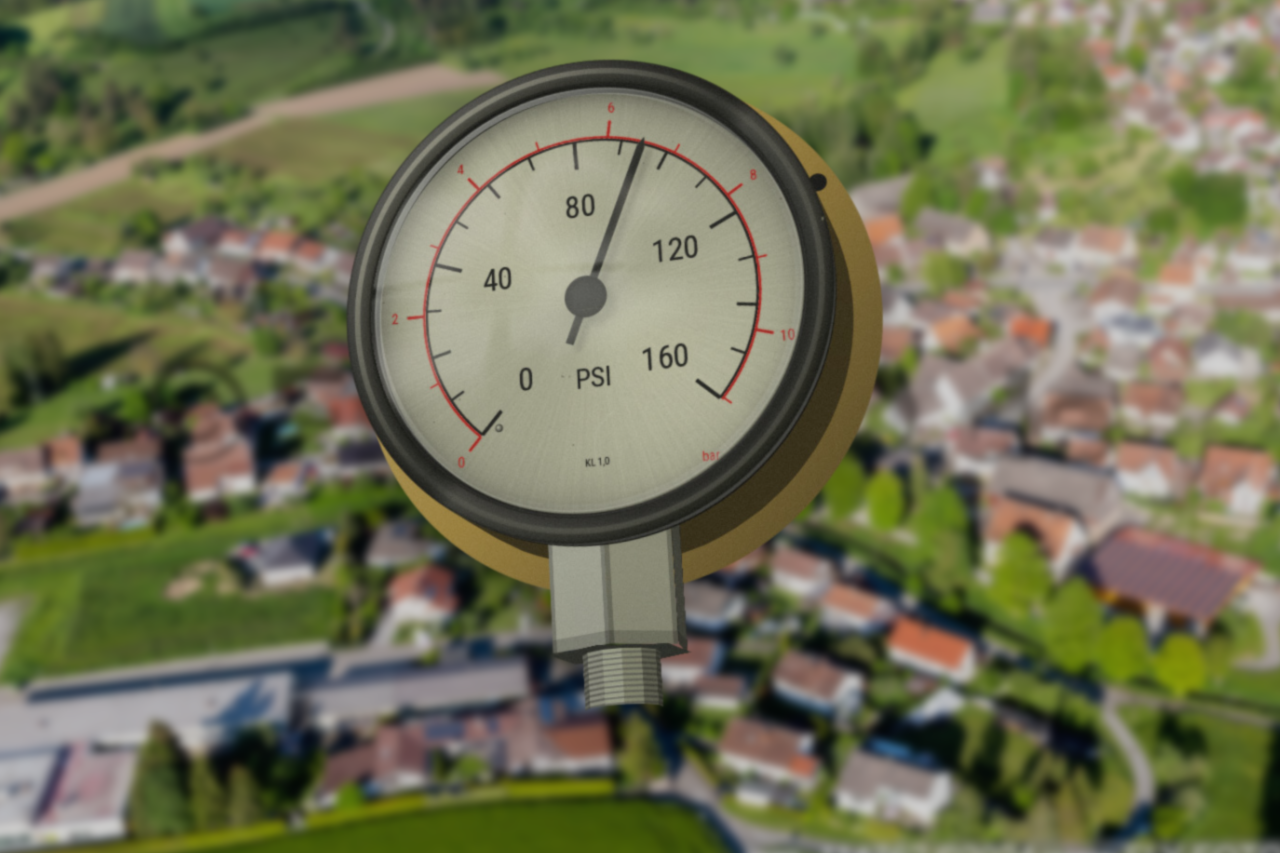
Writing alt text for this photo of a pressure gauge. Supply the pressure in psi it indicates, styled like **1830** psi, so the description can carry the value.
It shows **95** psi
